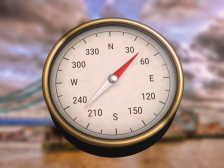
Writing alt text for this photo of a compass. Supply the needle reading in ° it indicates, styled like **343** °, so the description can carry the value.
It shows **45** °
